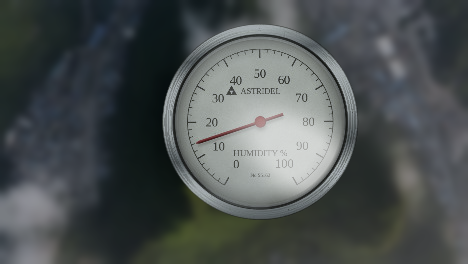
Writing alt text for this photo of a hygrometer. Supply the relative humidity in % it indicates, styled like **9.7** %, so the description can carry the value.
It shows **14** %
